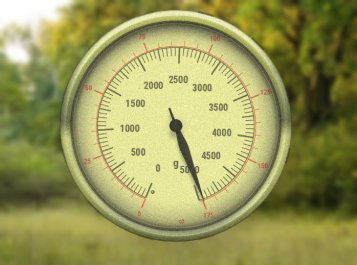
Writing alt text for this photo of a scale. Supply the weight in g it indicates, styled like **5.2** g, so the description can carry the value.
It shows **4950** g
